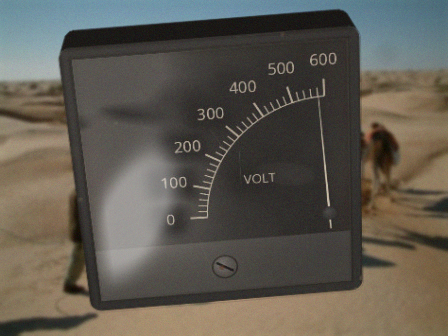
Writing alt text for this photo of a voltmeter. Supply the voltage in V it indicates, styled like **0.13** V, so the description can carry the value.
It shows **580** V
